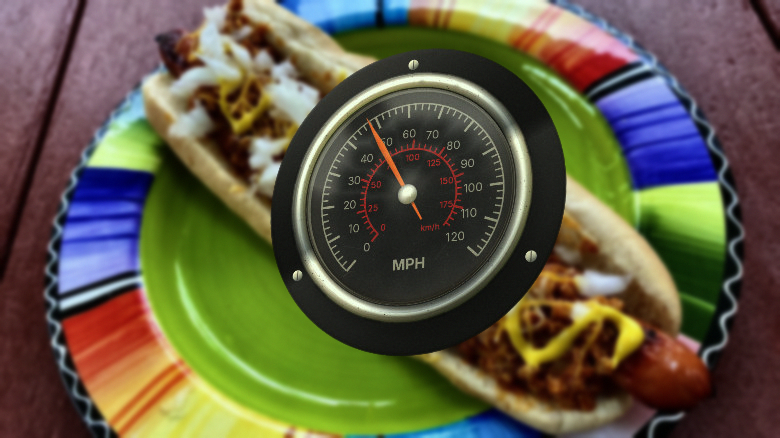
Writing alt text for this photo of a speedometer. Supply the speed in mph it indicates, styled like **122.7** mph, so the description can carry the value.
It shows **48** mph
